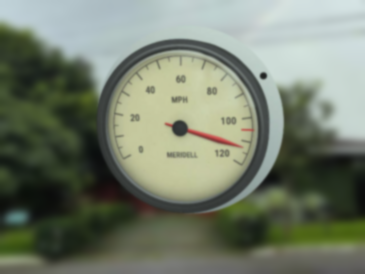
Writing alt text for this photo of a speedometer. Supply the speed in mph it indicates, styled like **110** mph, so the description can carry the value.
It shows **112.5** mph
